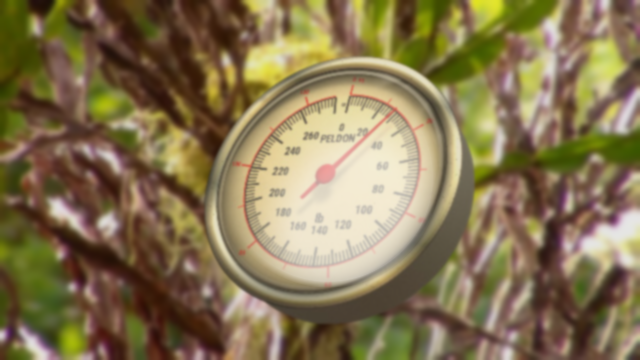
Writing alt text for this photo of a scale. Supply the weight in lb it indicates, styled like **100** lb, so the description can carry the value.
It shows **30** lb
